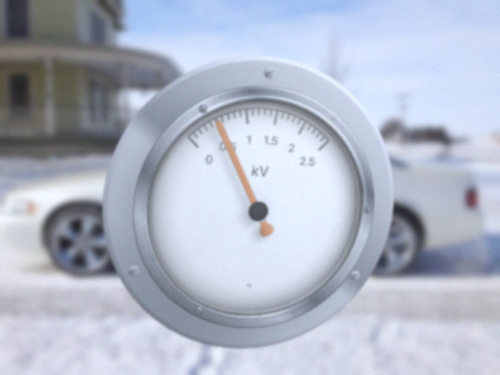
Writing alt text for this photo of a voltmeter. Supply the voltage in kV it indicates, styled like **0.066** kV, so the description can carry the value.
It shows **0.5** kV
